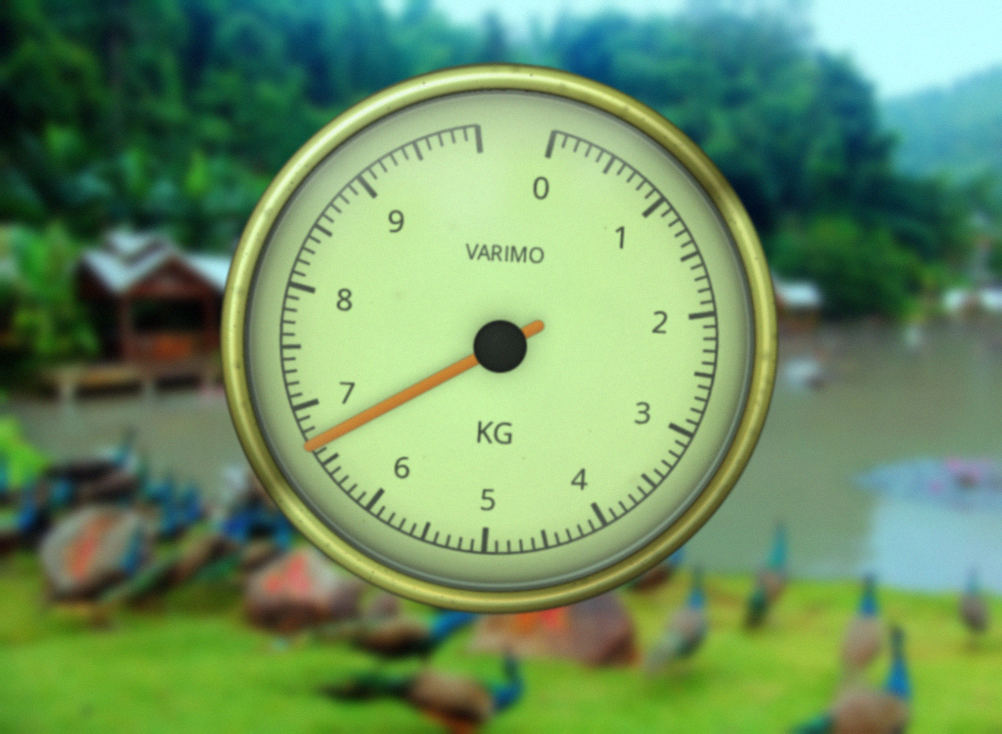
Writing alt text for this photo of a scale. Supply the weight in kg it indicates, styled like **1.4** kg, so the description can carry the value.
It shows **6.7** kg
